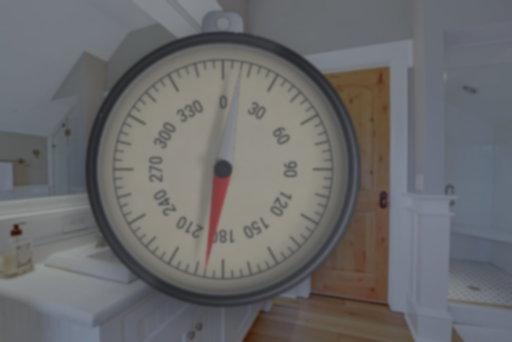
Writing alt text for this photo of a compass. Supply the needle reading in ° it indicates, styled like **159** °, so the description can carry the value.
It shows **190** °
